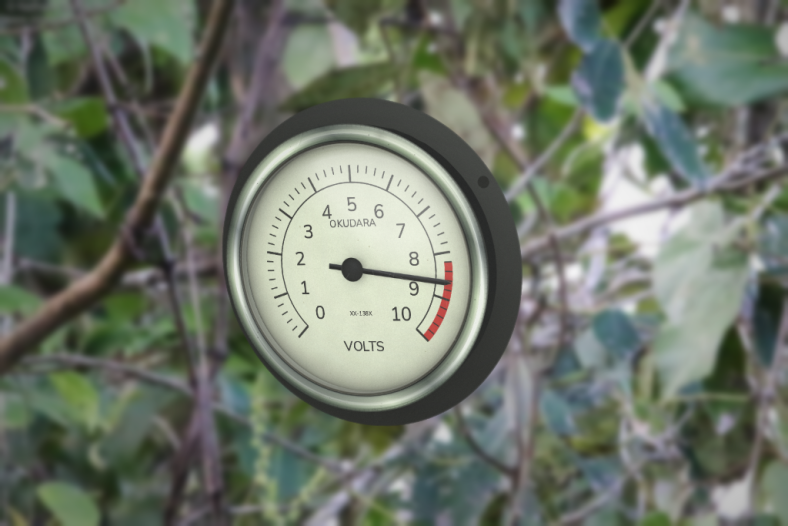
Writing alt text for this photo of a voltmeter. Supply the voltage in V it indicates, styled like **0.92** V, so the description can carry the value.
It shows **8.6** V
